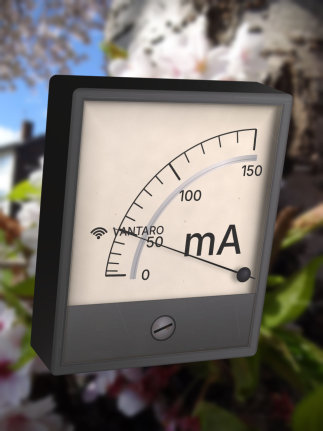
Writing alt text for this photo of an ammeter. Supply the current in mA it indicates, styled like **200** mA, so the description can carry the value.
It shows **50** mA
